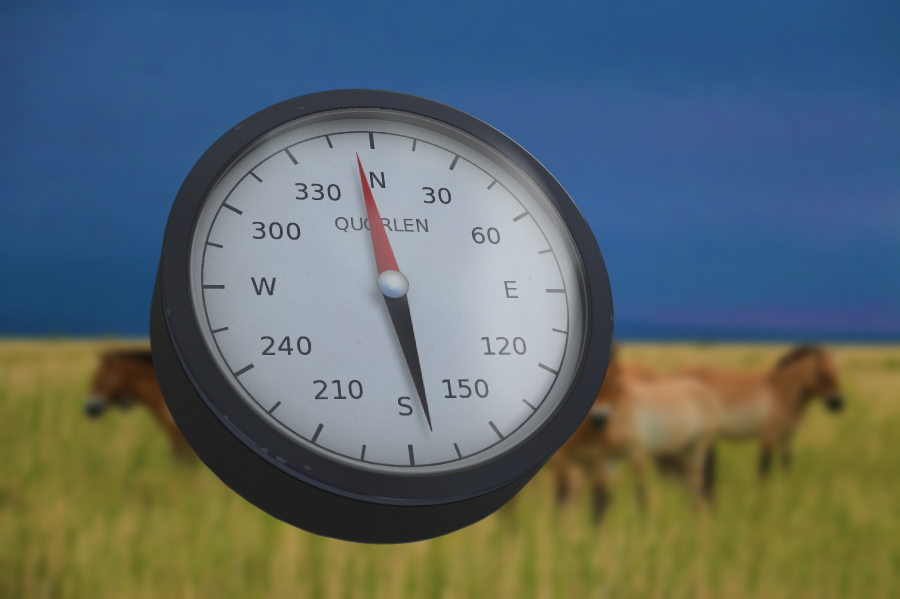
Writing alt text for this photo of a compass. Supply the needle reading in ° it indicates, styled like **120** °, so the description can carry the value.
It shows **352.5** °
